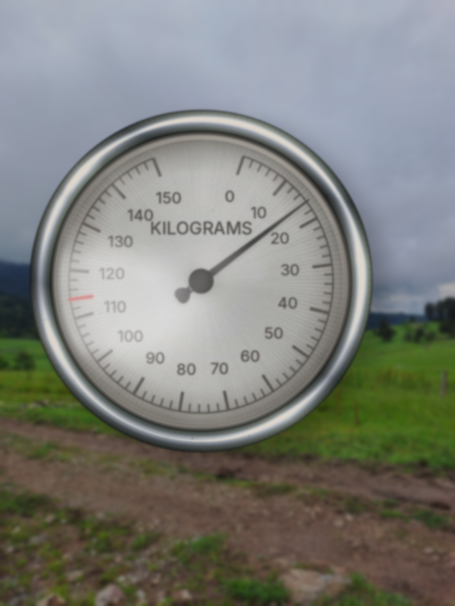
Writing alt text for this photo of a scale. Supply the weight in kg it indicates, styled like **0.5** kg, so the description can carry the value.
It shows **16** kg
